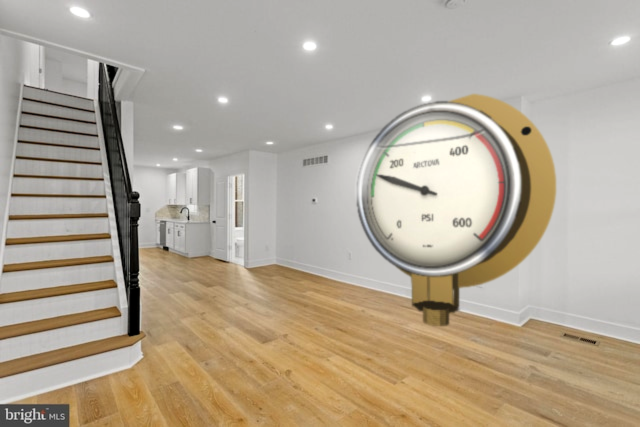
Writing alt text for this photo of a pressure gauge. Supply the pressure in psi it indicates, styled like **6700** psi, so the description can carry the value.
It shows **150** psi
